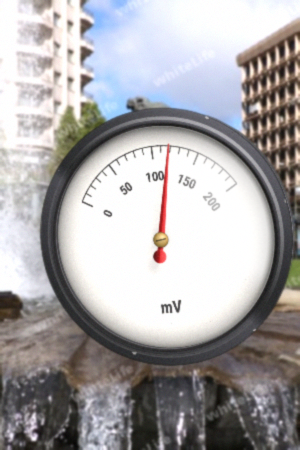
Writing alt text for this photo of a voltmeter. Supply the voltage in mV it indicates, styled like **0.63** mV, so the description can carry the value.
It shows **120** mV
